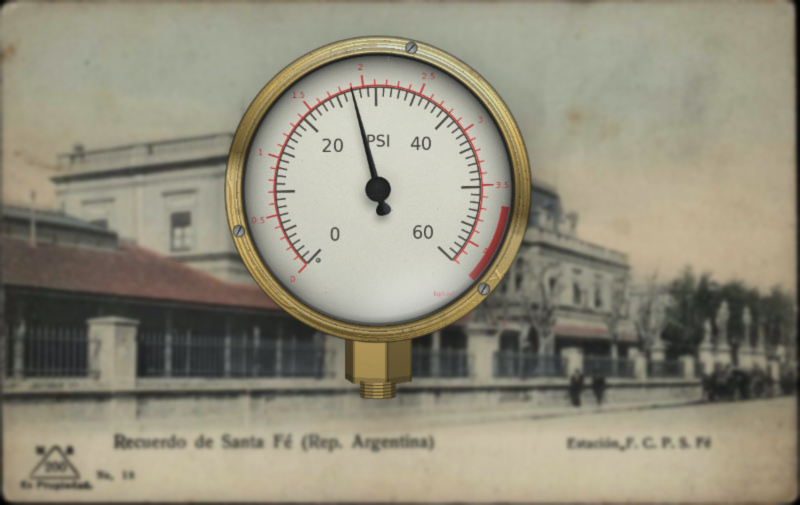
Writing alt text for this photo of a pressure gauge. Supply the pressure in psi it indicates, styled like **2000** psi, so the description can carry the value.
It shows **27** psi
